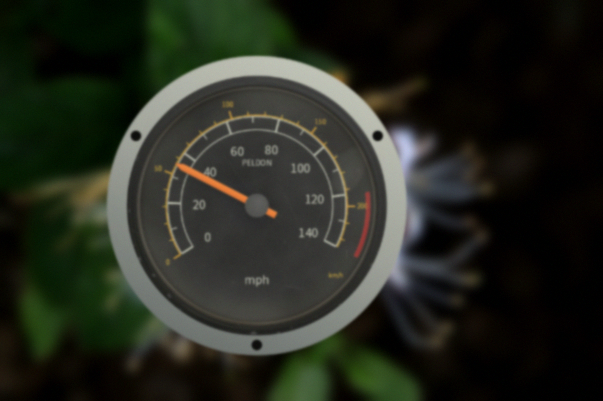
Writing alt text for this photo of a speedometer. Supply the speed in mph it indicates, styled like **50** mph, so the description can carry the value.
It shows **35** mph
